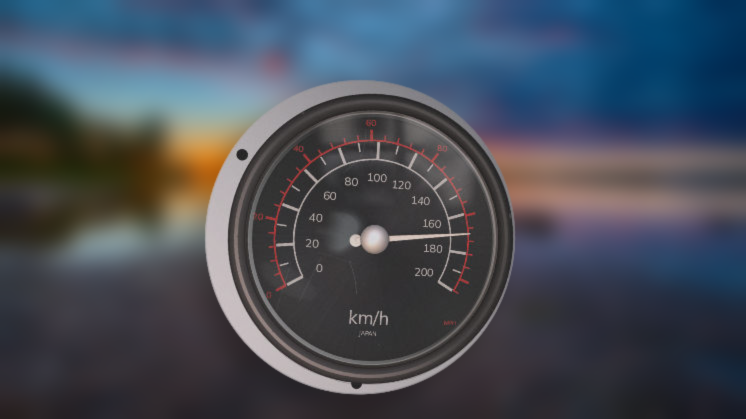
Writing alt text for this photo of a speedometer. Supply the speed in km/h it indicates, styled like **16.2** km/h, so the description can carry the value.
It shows **170** km/h
